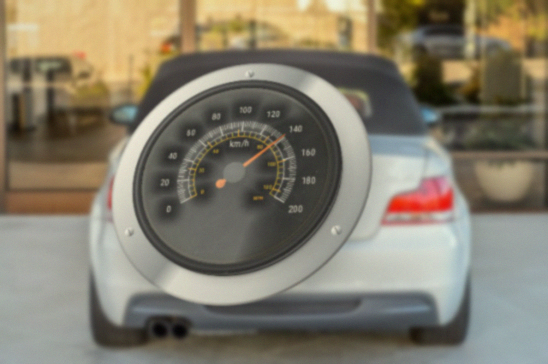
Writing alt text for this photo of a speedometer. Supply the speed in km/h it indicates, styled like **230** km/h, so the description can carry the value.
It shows **140** km/h
